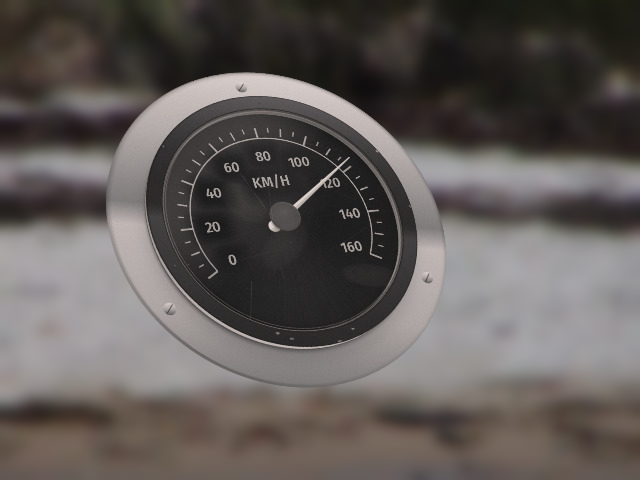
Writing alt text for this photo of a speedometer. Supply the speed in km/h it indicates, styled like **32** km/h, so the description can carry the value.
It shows **117.5** km/h
